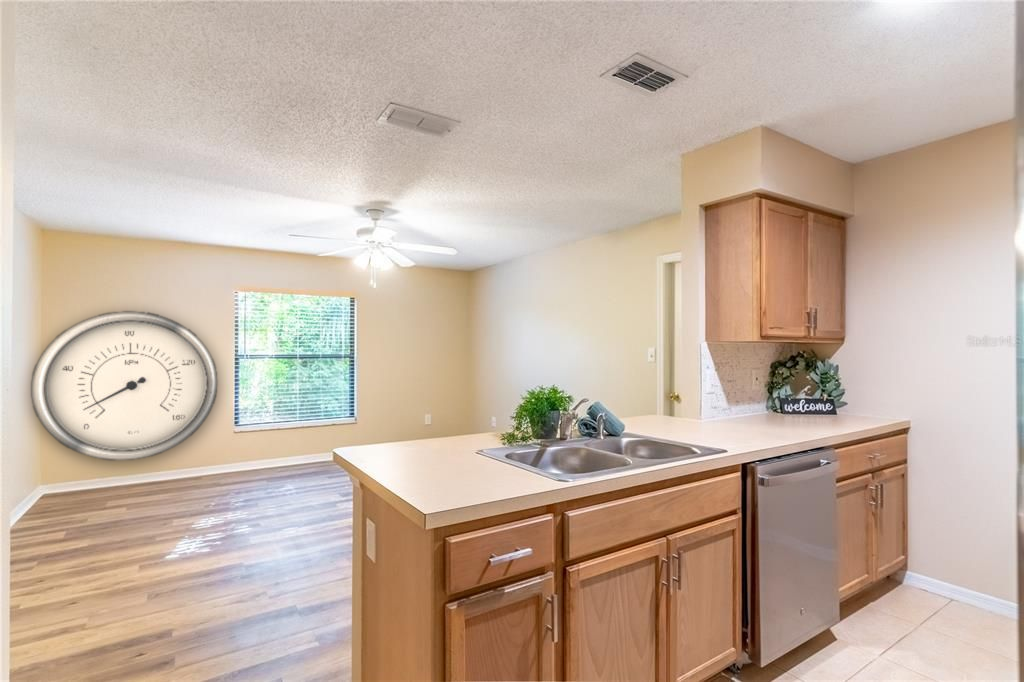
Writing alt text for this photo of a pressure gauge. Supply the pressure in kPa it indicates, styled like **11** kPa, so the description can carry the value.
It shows **10** kPa
